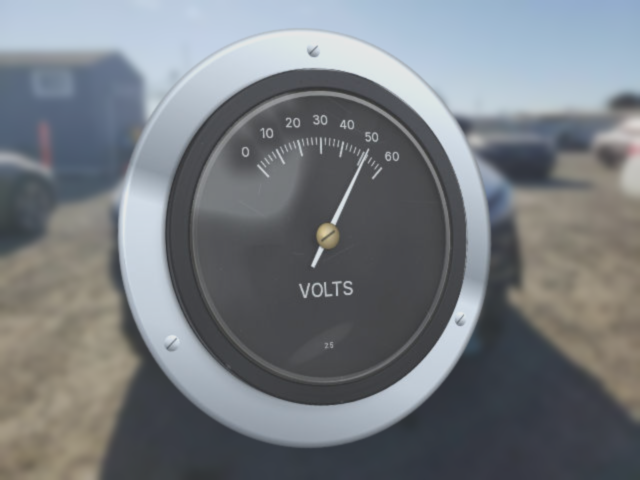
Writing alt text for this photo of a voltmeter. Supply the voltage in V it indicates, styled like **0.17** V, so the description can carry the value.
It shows **50** V
